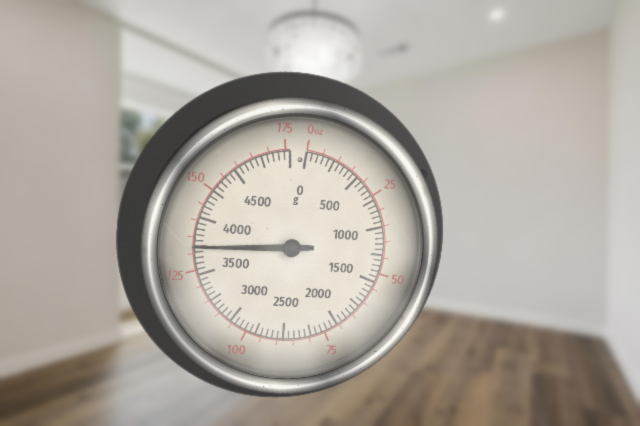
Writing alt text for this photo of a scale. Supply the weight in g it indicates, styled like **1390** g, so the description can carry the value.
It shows **3750** g
